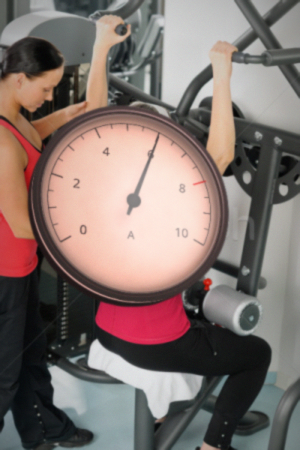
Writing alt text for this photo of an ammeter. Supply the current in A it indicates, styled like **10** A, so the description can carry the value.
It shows **6** A
